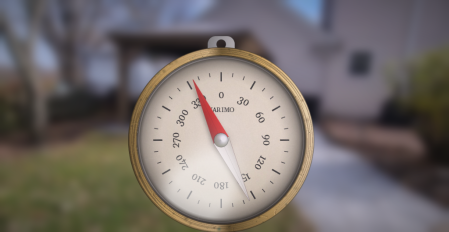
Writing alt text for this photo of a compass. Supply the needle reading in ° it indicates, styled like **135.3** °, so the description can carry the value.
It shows **335** °
